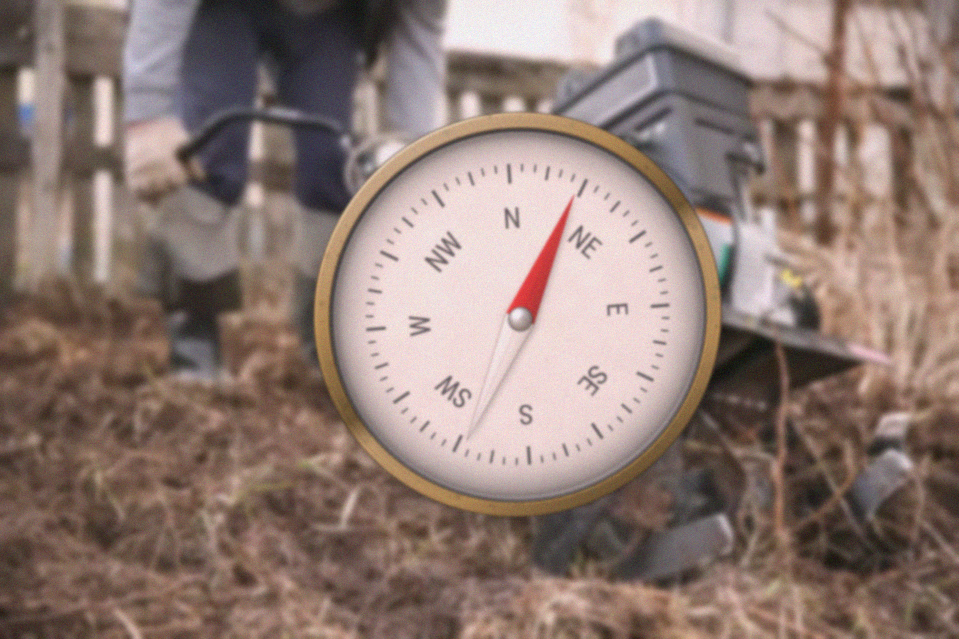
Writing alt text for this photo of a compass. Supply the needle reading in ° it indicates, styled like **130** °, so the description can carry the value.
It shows **27.5** °
